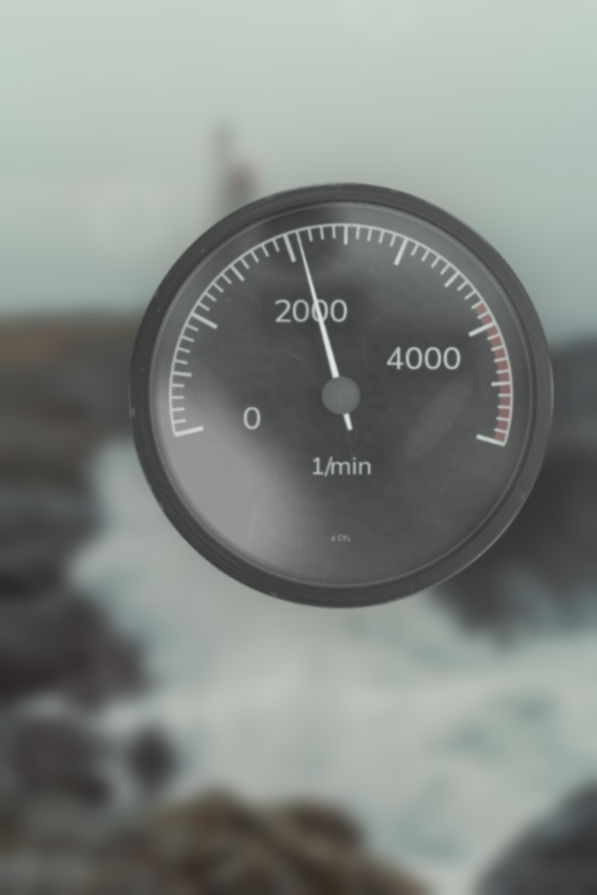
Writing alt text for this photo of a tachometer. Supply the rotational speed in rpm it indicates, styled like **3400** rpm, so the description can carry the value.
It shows **2100** rpm
